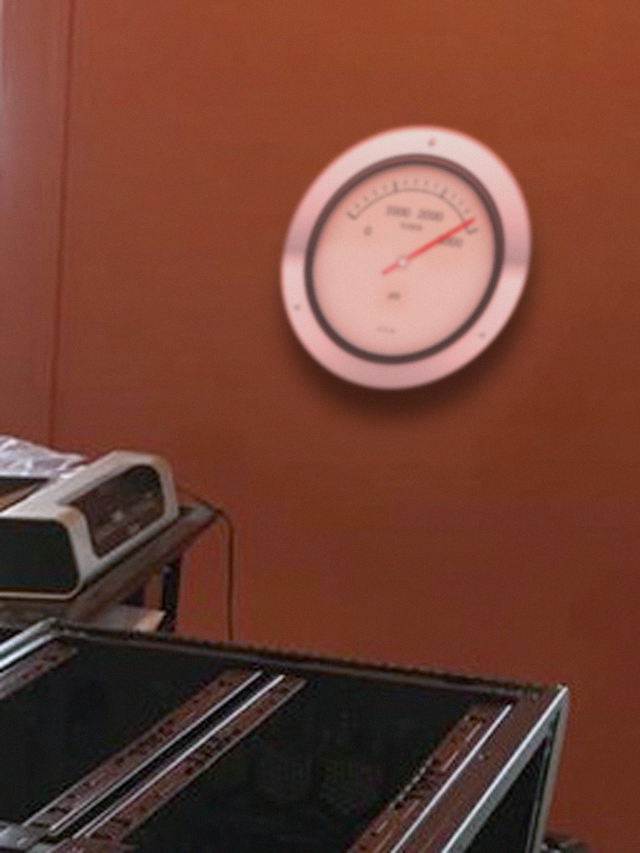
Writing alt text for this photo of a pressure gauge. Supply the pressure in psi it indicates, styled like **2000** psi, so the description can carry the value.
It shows **2800** psi
